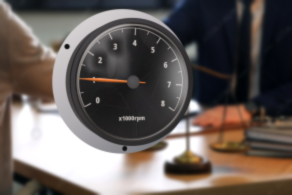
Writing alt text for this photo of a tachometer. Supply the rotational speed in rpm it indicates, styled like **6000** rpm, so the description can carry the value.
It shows **1000** rpm
